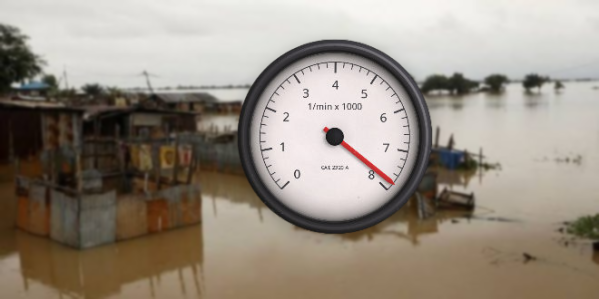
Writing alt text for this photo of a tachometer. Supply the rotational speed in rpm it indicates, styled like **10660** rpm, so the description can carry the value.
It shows **7800** rpm
